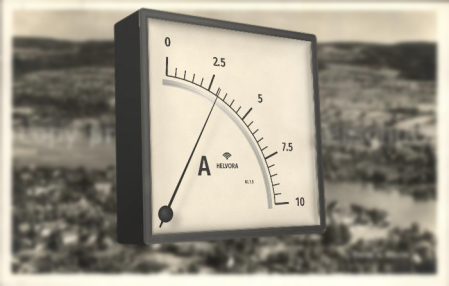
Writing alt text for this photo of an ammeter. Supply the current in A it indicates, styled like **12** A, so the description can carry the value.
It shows **3** A
